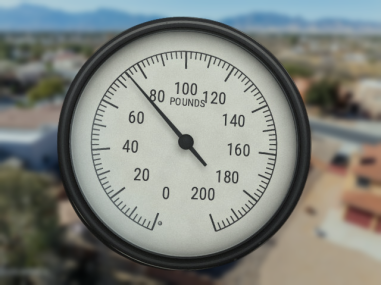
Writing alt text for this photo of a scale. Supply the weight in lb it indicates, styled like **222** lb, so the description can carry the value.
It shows **74** lb
